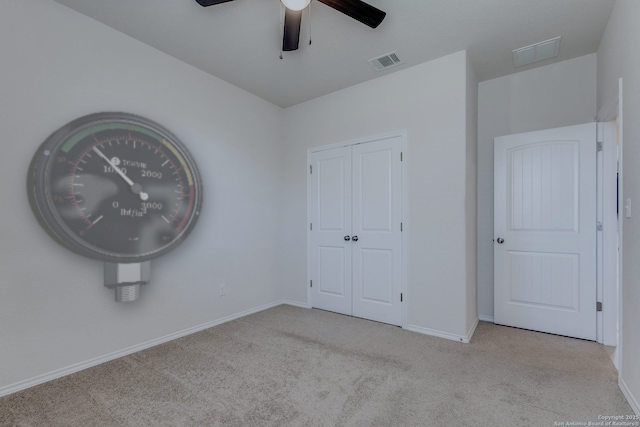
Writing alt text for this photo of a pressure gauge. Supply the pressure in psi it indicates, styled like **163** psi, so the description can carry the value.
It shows **1000** psi
